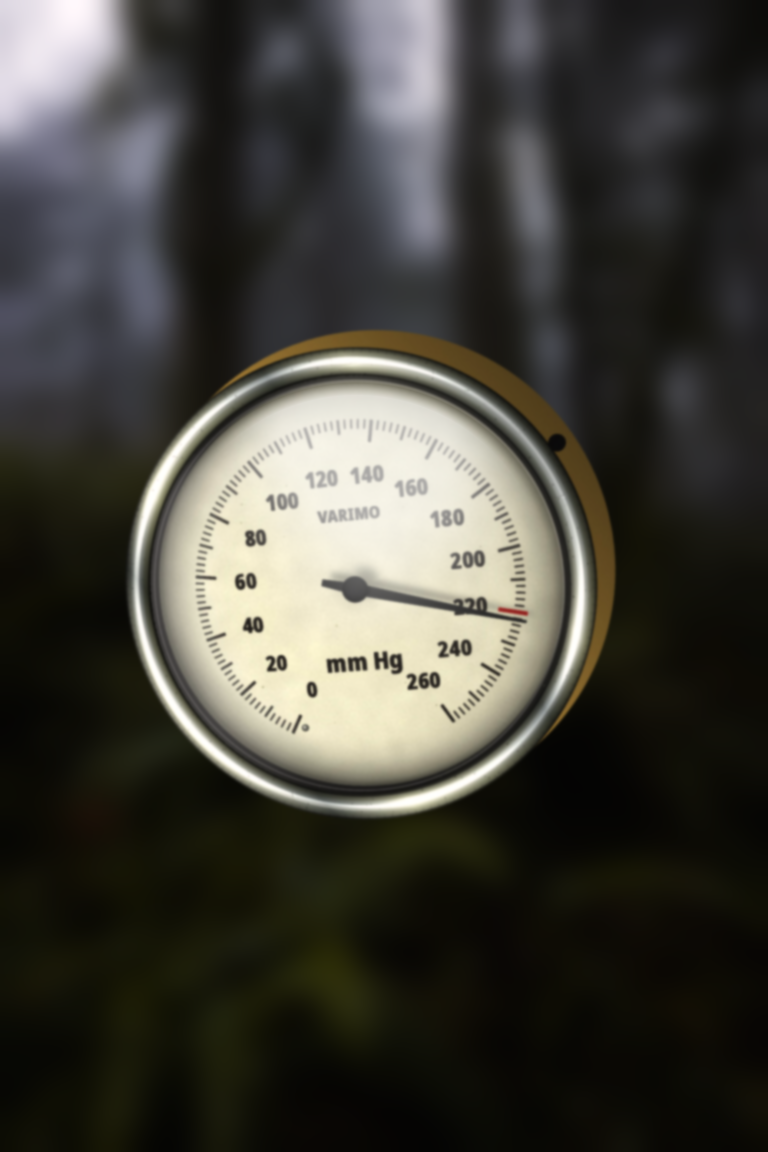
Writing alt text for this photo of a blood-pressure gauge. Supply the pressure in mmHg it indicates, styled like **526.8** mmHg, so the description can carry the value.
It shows **222** mmHg
